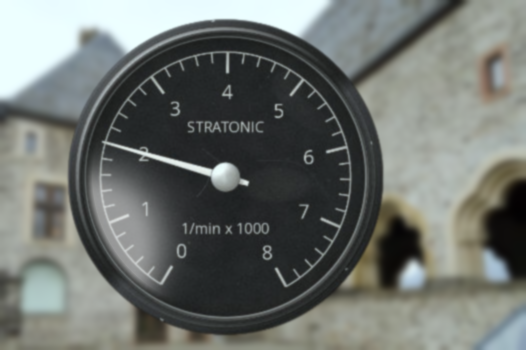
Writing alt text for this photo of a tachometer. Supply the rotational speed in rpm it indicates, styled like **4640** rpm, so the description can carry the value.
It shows **2000** rpm
